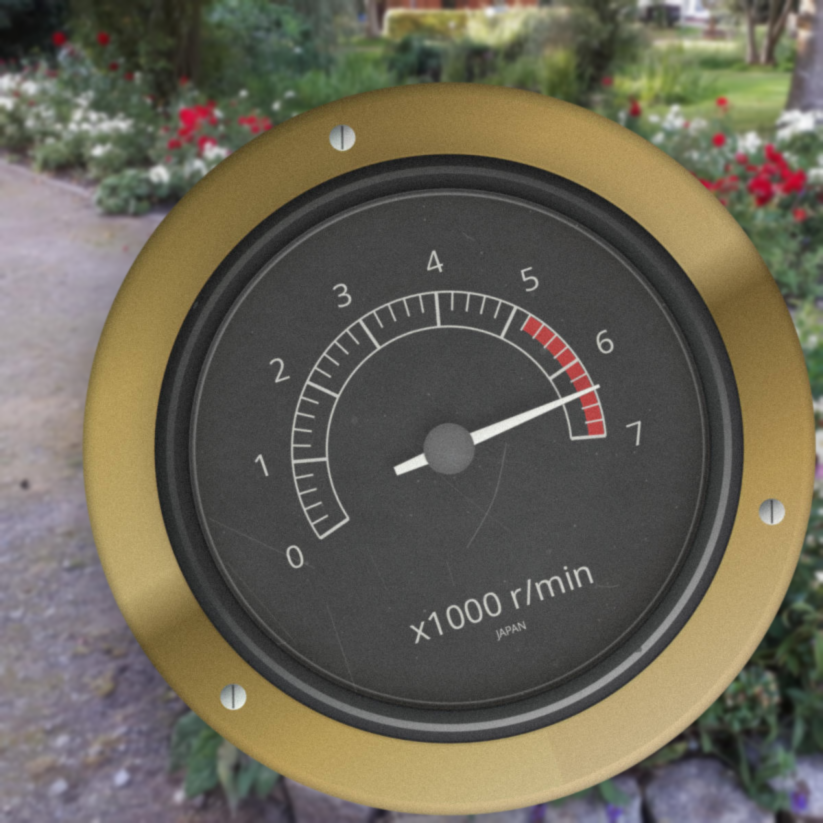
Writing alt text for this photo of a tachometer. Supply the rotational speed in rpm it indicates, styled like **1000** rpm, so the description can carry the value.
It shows **6400** rpm
